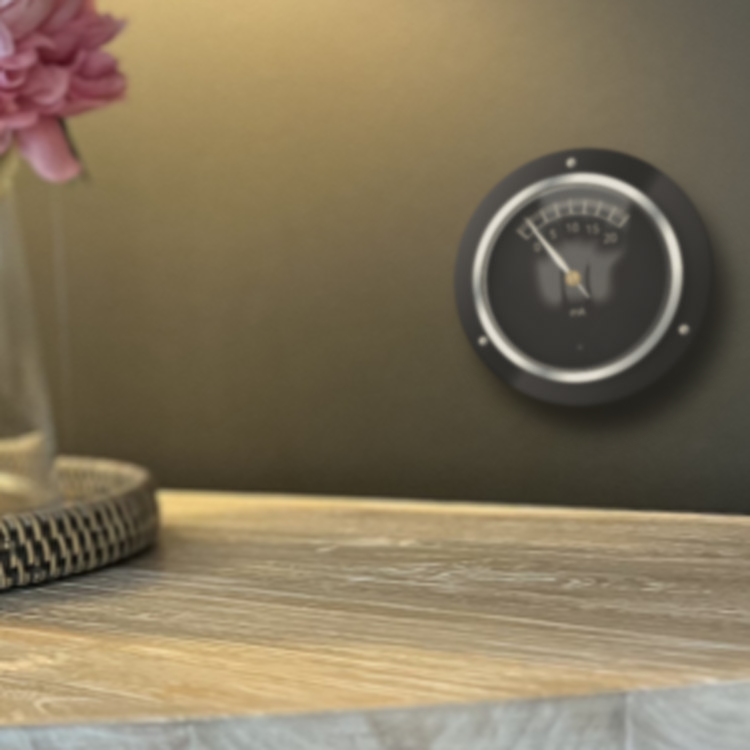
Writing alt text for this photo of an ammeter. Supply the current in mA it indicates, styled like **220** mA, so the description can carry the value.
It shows **2.5** mA
